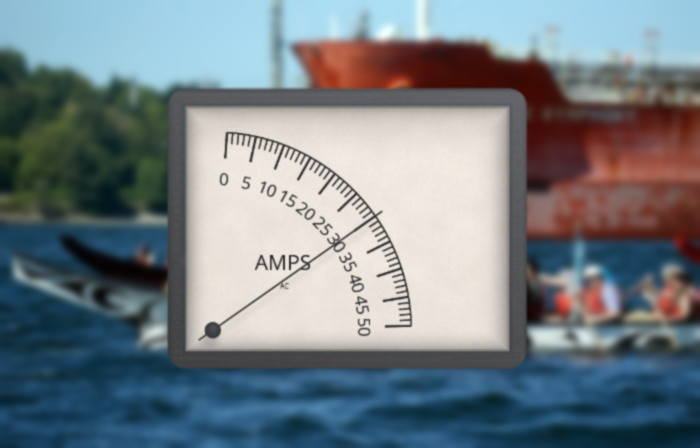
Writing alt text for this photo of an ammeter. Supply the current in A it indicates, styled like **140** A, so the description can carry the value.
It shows **30** A
